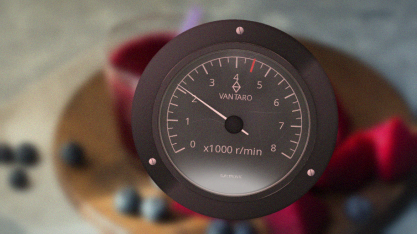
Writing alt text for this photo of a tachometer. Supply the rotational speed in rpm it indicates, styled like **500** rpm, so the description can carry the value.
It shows **2125** rpm
